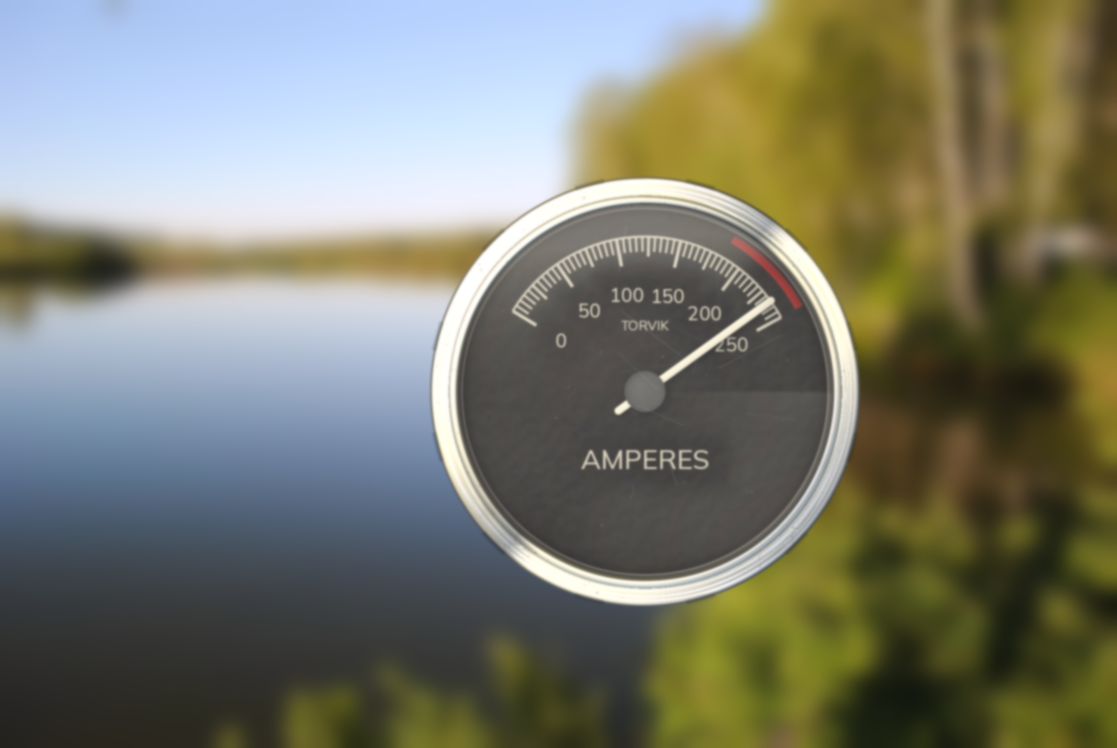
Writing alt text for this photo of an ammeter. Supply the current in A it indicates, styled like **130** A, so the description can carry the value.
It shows **235** A
